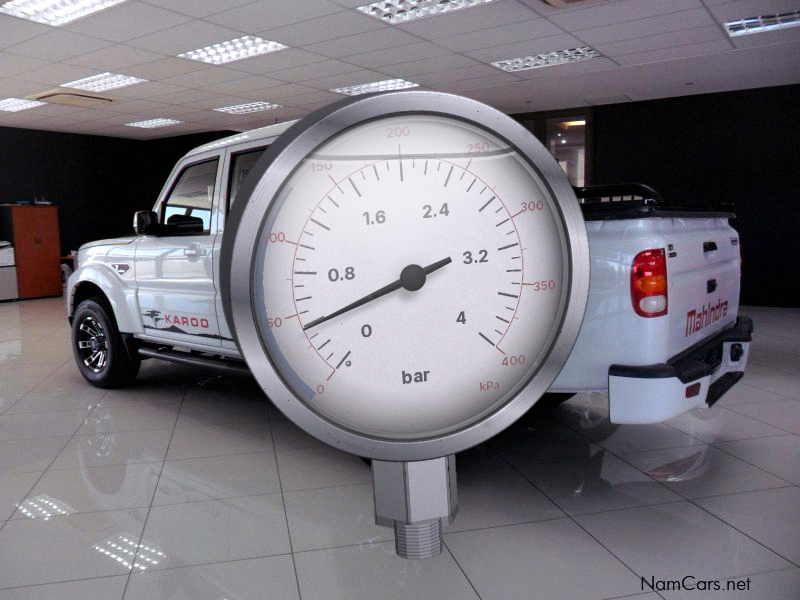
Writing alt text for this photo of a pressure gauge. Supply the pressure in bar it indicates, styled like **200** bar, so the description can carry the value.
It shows **0.4** bar
